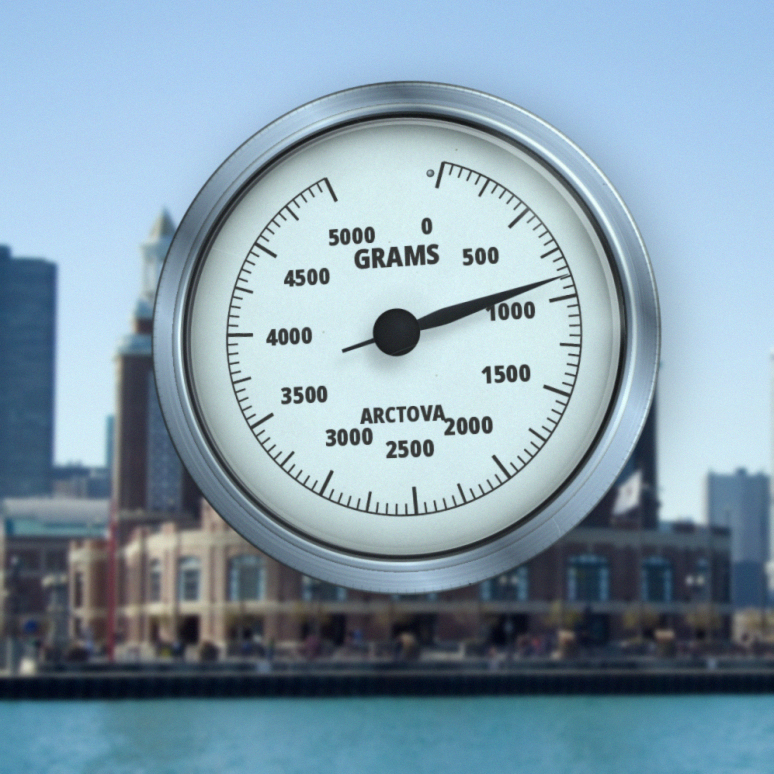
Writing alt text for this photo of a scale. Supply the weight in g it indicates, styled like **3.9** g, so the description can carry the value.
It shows **900** g
